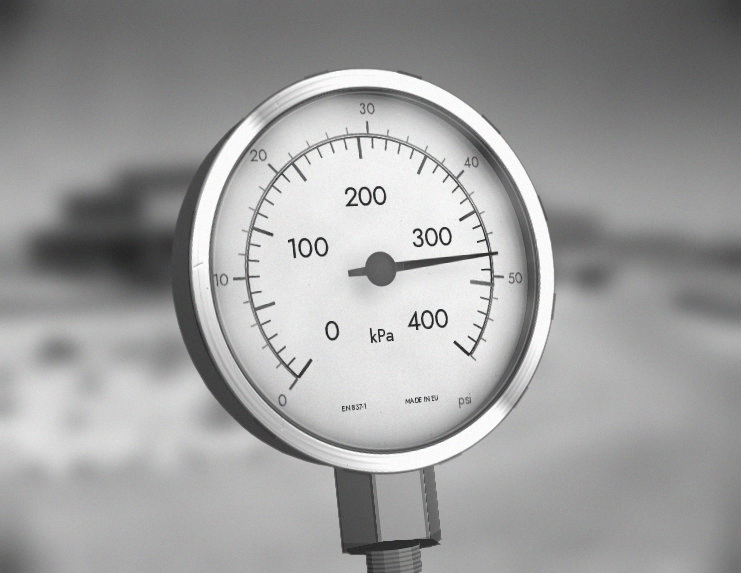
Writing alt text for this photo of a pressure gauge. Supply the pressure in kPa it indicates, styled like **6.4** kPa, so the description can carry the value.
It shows **330** kPa
